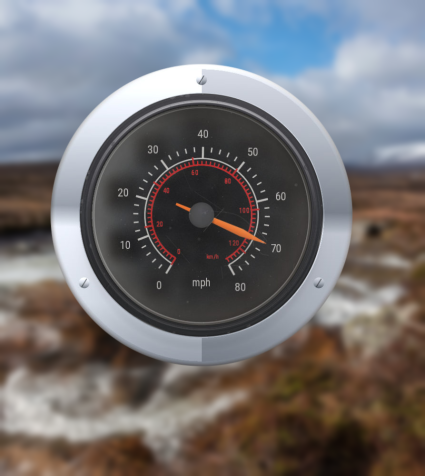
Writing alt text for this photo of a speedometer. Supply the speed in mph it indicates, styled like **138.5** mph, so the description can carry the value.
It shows **70** mph
